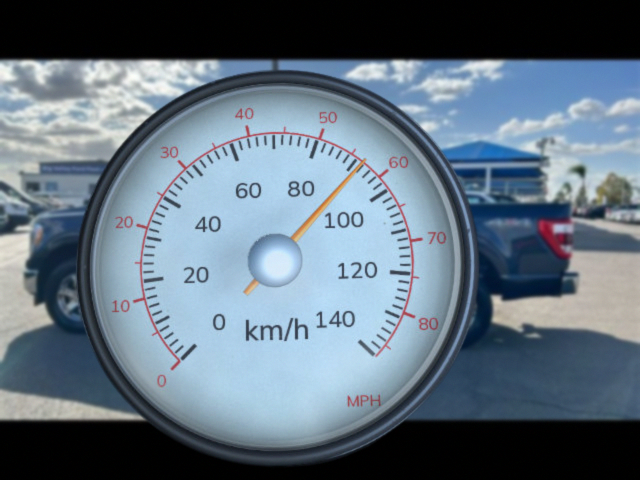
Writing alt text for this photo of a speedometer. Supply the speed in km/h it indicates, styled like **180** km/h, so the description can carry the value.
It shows **92** km/h
